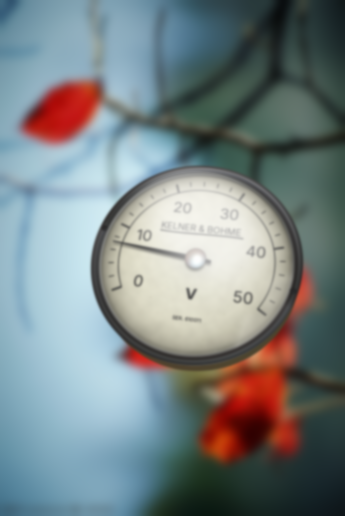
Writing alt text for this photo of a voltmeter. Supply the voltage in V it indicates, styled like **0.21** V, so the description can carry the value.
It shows **7** V
